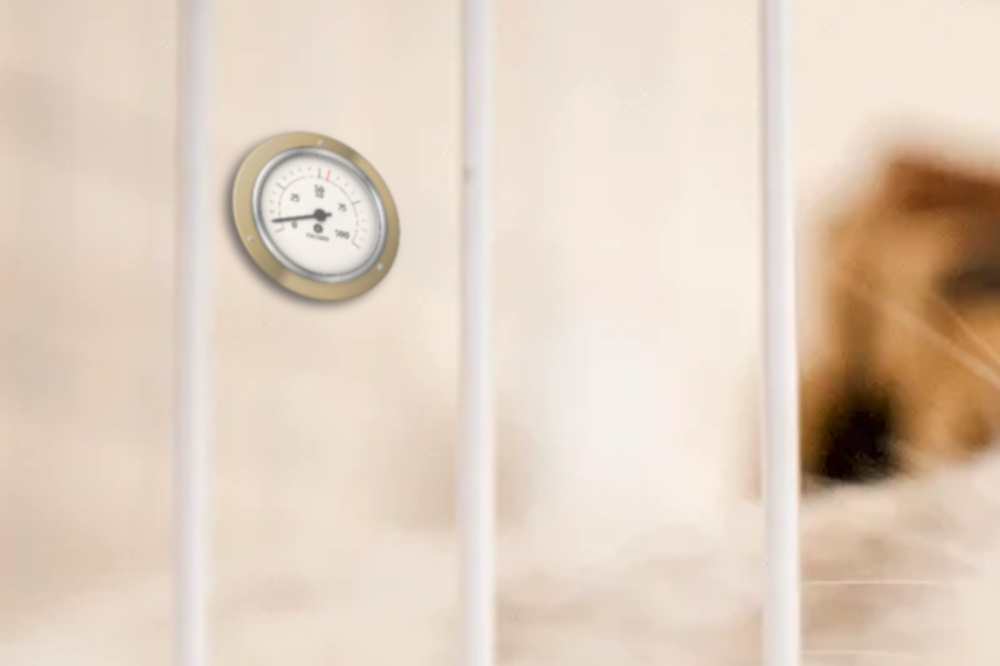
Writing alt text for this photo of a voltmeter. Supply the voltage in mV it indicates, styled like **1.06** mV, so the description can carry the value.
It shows **5** mV
